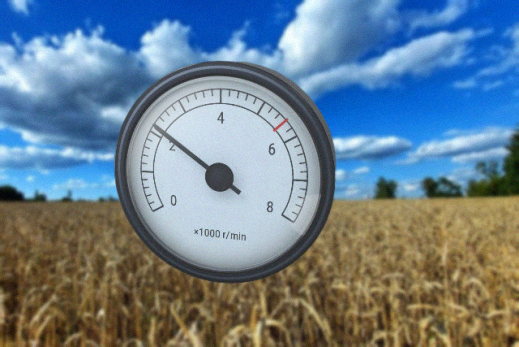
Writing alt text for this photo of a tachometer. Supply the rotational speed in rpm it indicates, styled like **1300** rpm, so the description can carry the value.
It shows **2200** rpm
